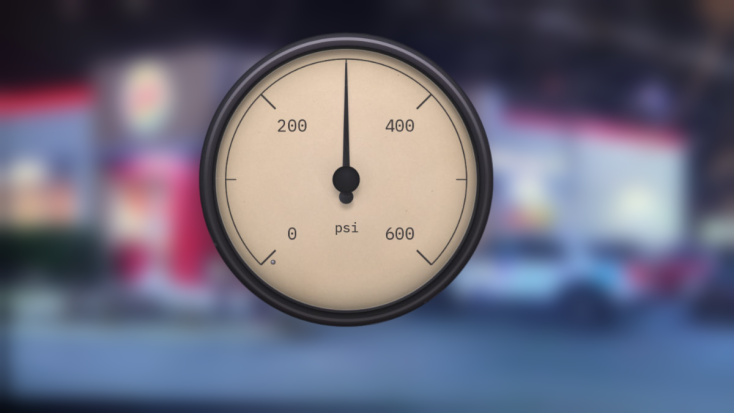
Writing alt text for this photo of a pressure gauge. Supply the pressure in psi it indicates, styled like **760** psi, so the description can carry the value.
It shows **300** psi
